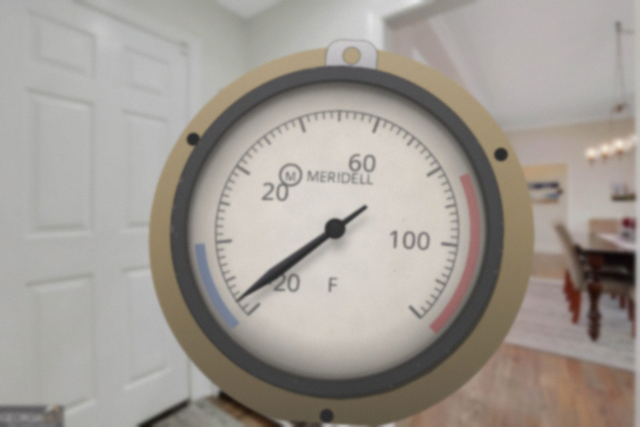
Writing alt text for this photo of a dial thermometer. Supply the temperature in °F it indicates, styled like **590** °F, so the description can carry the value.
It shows **-16** °F
